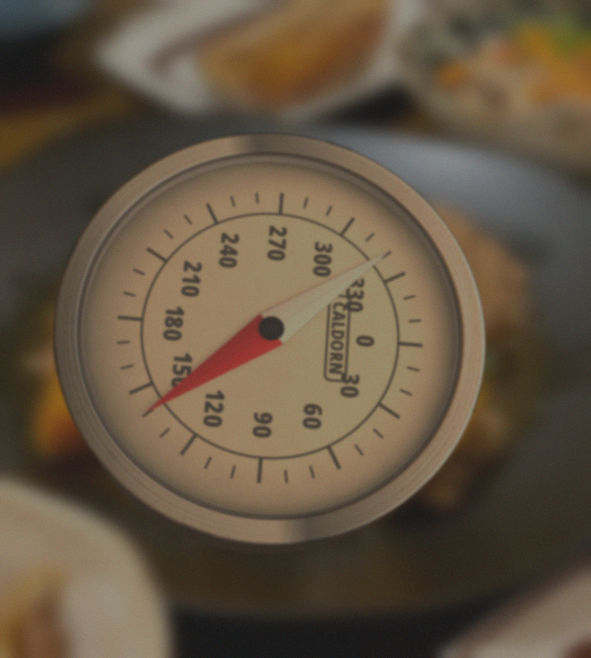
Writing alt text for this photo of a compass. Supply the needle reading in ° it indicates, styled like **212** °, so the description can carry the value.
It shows **140** °
